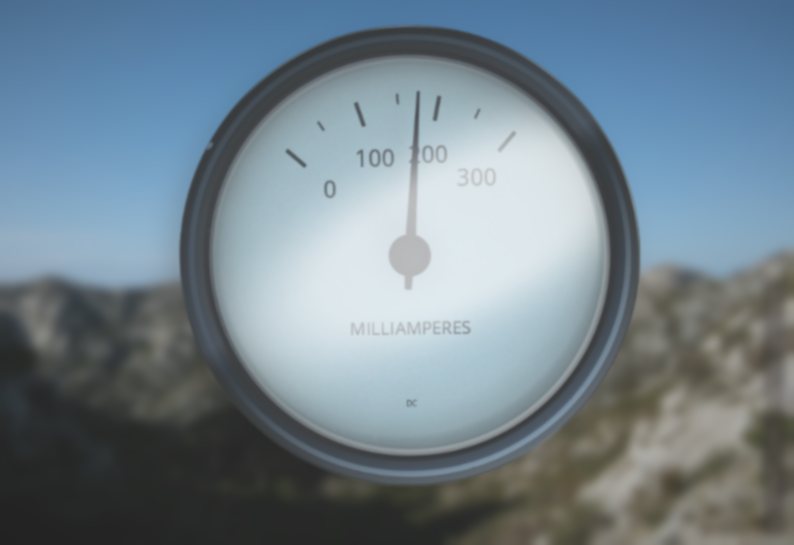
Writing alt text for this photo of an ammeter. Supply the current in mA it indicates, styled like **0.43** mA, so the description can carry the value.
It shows **175** mA
